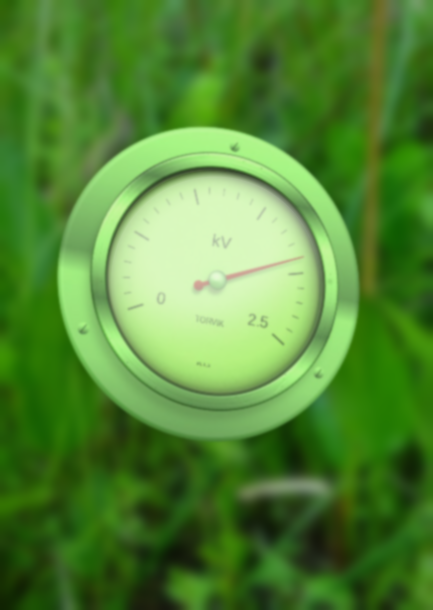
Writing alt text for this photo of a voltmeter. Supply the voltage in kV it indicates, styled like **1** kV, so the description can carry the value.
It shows **1.9** kV
